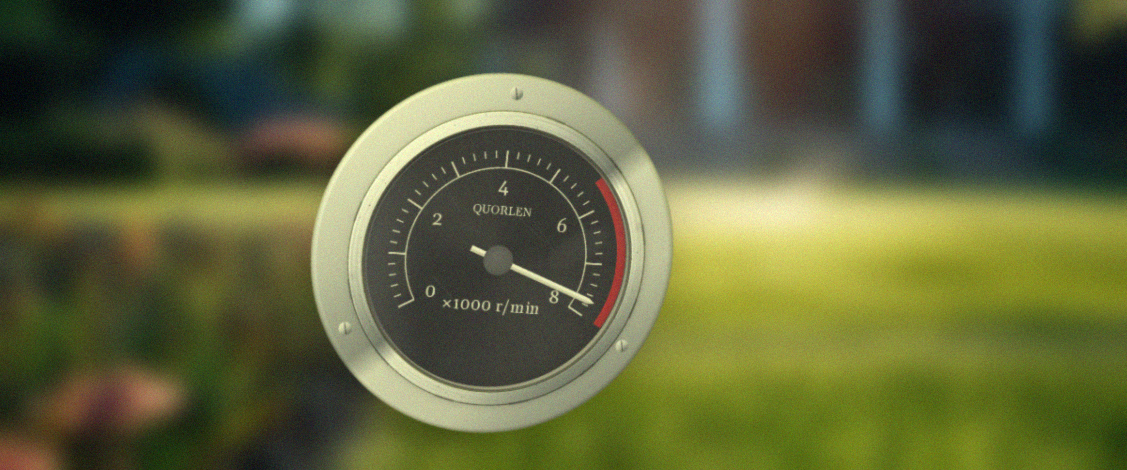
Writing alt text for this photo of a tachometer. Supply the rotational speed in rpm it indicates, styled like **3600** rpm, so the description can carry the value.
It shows **7700** rpm
